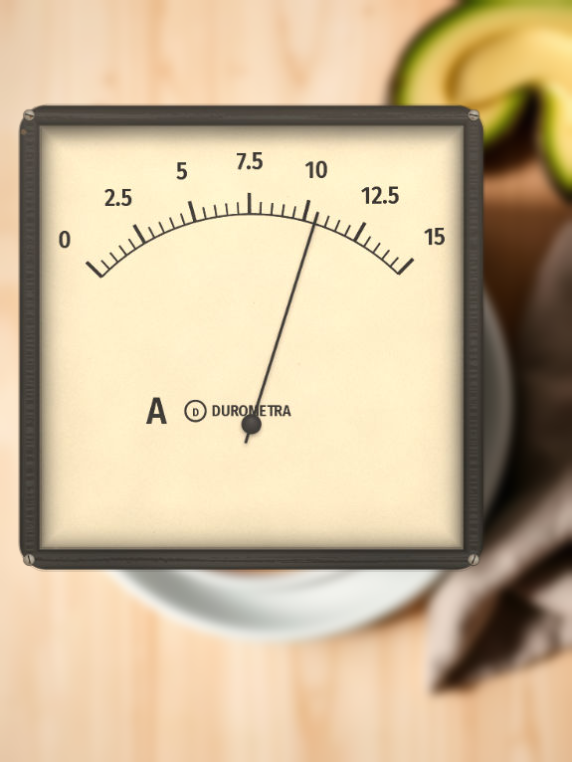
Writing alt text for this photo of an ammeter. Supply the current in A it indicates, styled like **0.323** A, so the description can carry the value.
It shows **10.5** A
